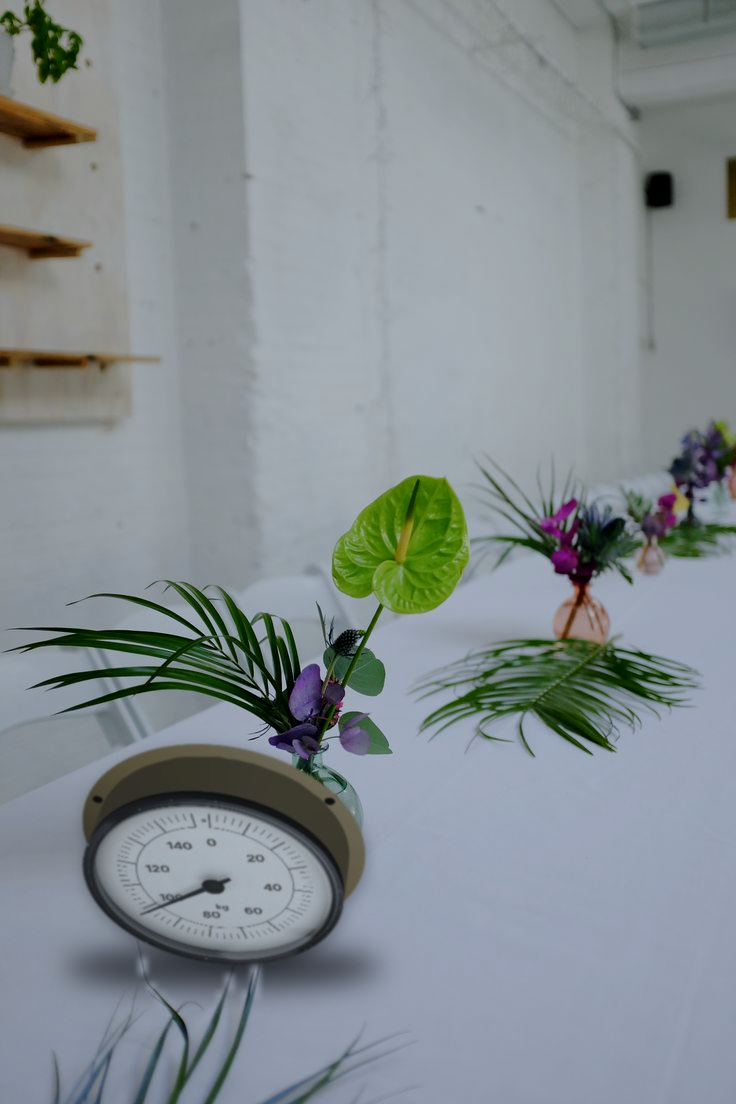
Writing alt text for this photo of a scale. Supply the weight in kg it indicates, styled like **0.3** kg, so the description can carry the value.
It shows **100** kg
